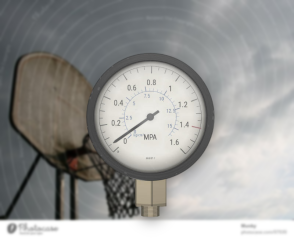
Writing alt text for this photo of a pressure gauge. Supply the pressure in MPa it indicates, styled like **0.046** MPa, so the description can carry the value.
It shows **0.05** MPa
